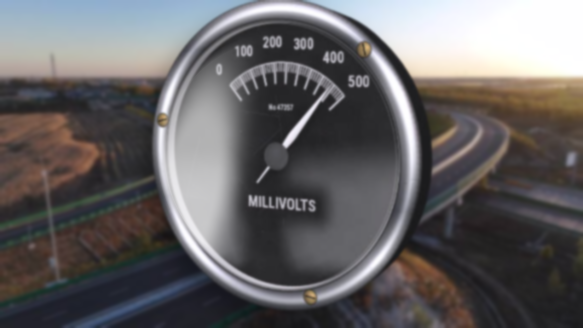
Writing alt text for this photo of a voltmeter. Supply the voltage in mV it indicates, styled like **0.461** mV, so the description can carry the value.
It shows **450** mV
